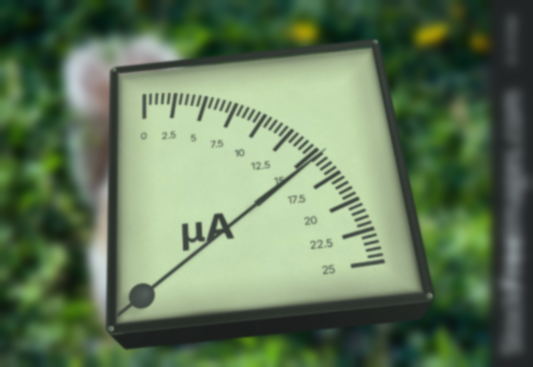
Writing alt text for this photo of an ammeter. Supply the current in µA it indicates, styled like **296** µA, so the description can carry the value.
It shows **15.5** µA
